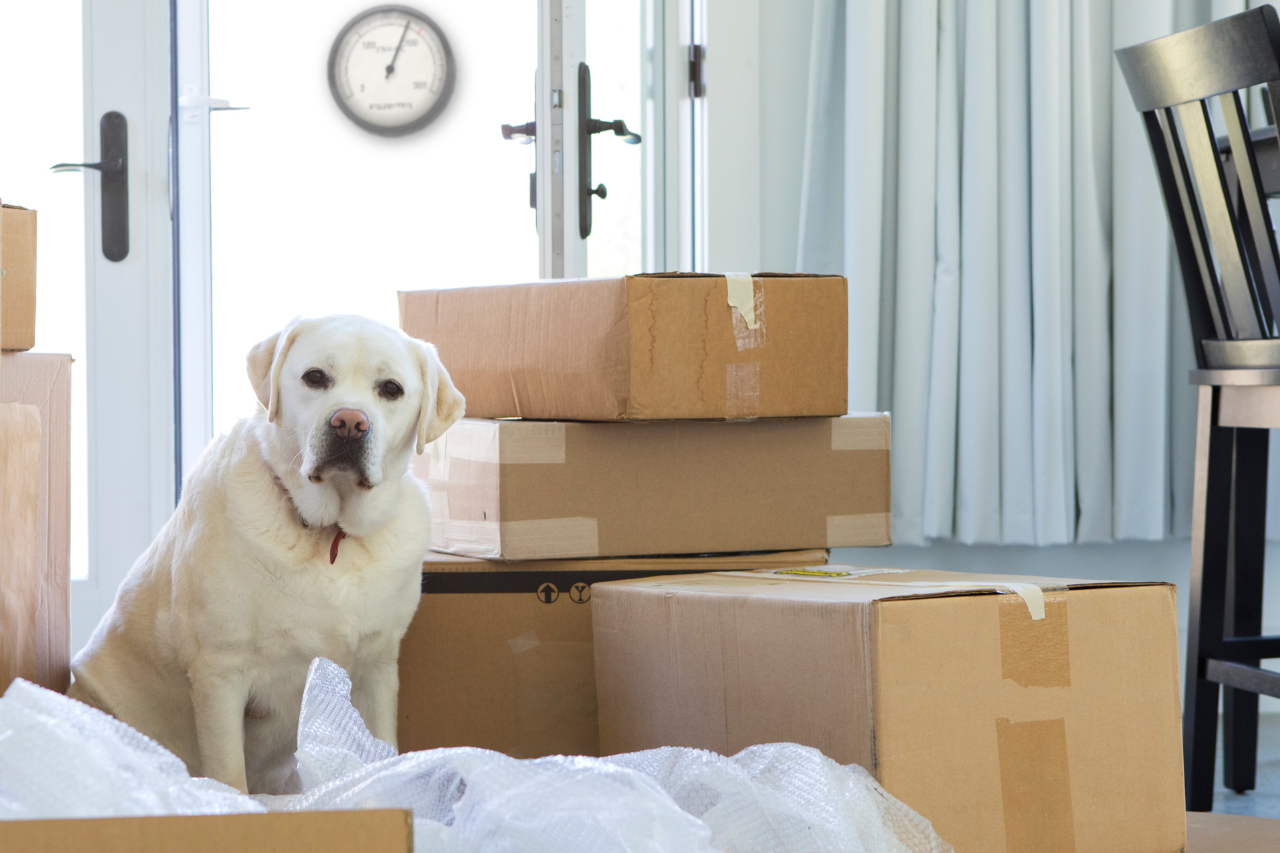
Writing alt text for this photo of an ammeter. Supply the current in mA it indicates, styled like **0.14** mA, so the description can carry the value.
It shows **180** mA
